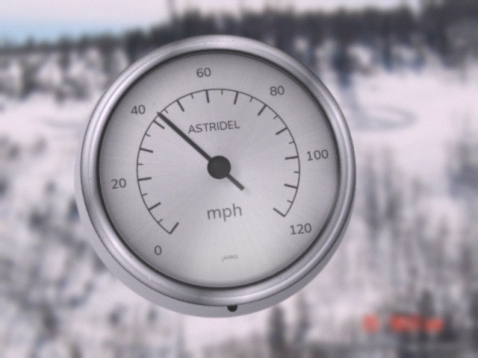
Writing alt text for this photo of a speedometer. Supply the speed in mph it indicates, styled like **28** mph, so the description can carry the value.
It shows **42.5** mph
